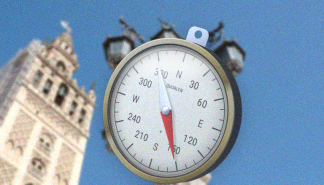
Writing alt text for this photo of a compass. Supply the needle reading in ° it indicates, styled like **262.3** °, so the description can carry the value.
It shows **150** °
